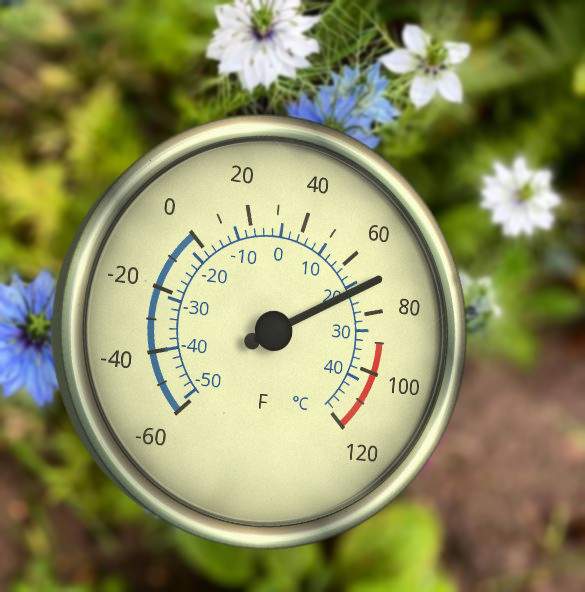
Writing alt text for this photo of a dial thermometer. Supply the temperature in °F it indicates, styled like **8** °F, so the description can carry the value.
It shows **70** °F
